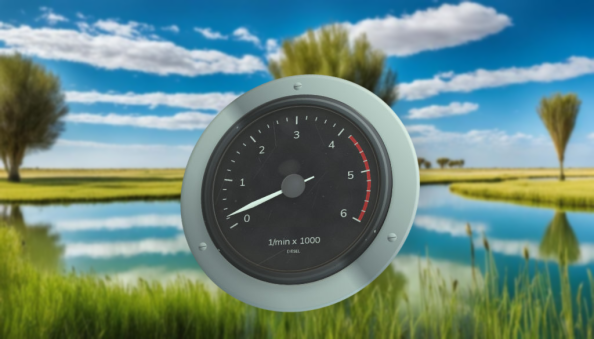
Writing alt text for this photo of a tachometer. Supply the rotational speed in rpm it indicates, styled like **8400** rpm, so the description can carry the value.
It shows **200** rpm
